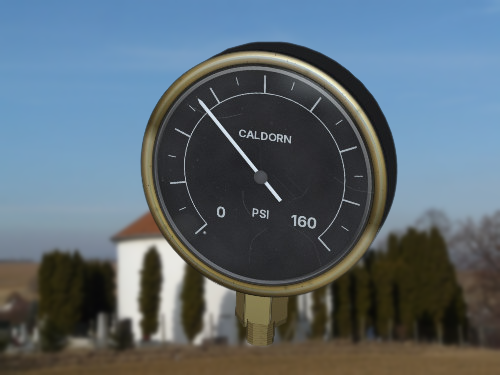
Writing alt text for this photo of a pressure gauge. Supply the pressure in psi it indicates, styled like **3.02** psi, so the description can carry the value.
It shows **55** psi
